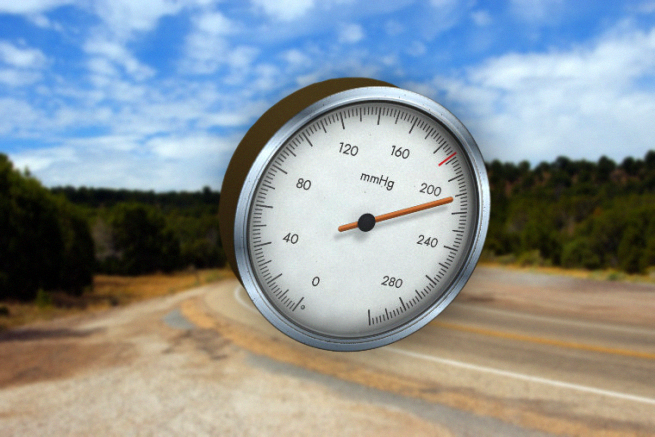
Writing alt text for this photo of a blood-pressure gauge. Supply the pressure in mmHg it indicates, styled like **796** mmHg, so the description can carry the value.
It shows **210** mmHg
